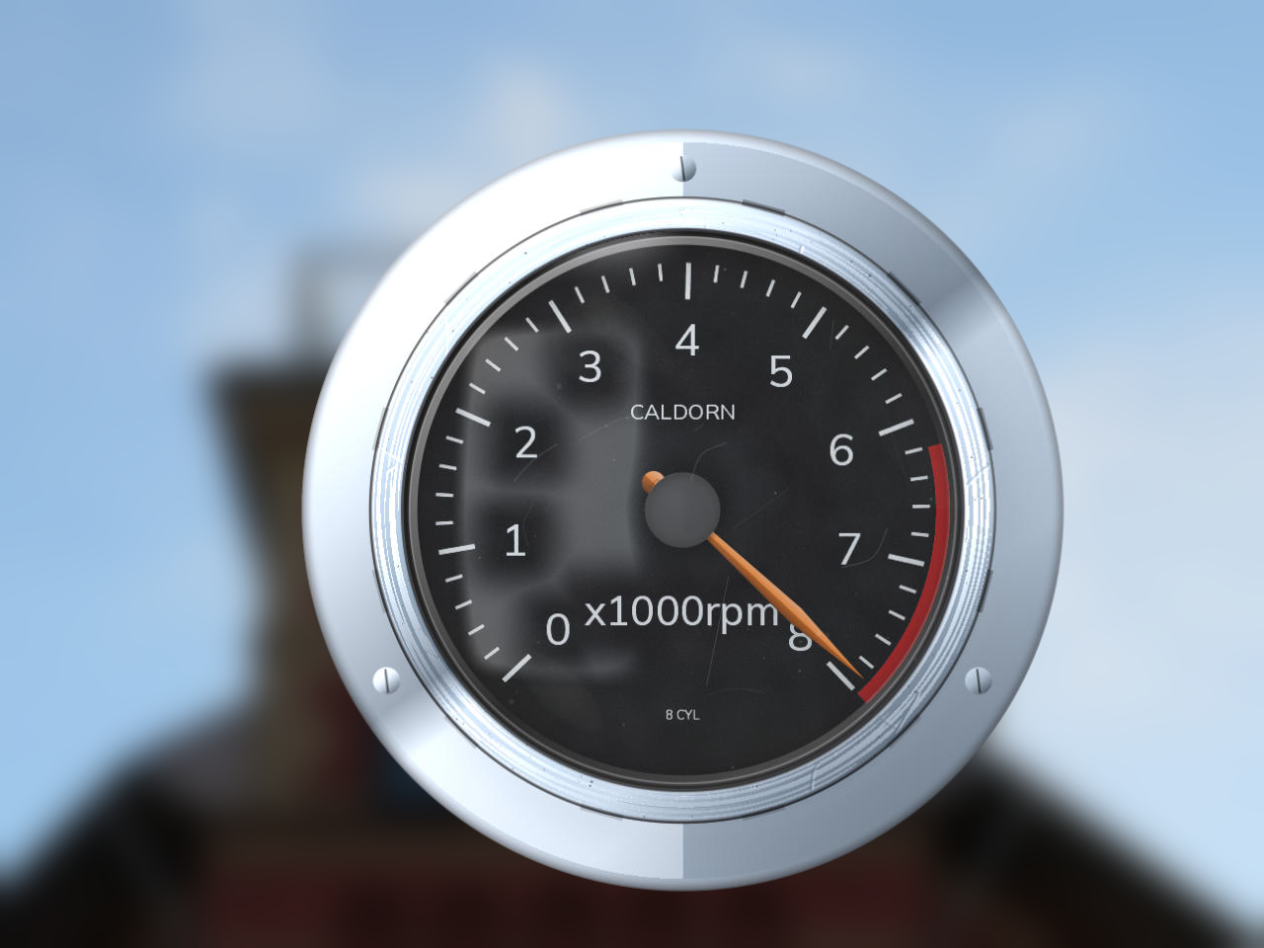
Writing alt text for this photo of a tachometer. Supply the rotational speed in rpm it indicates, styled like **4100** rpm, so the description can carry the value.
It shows **7900** rpm
